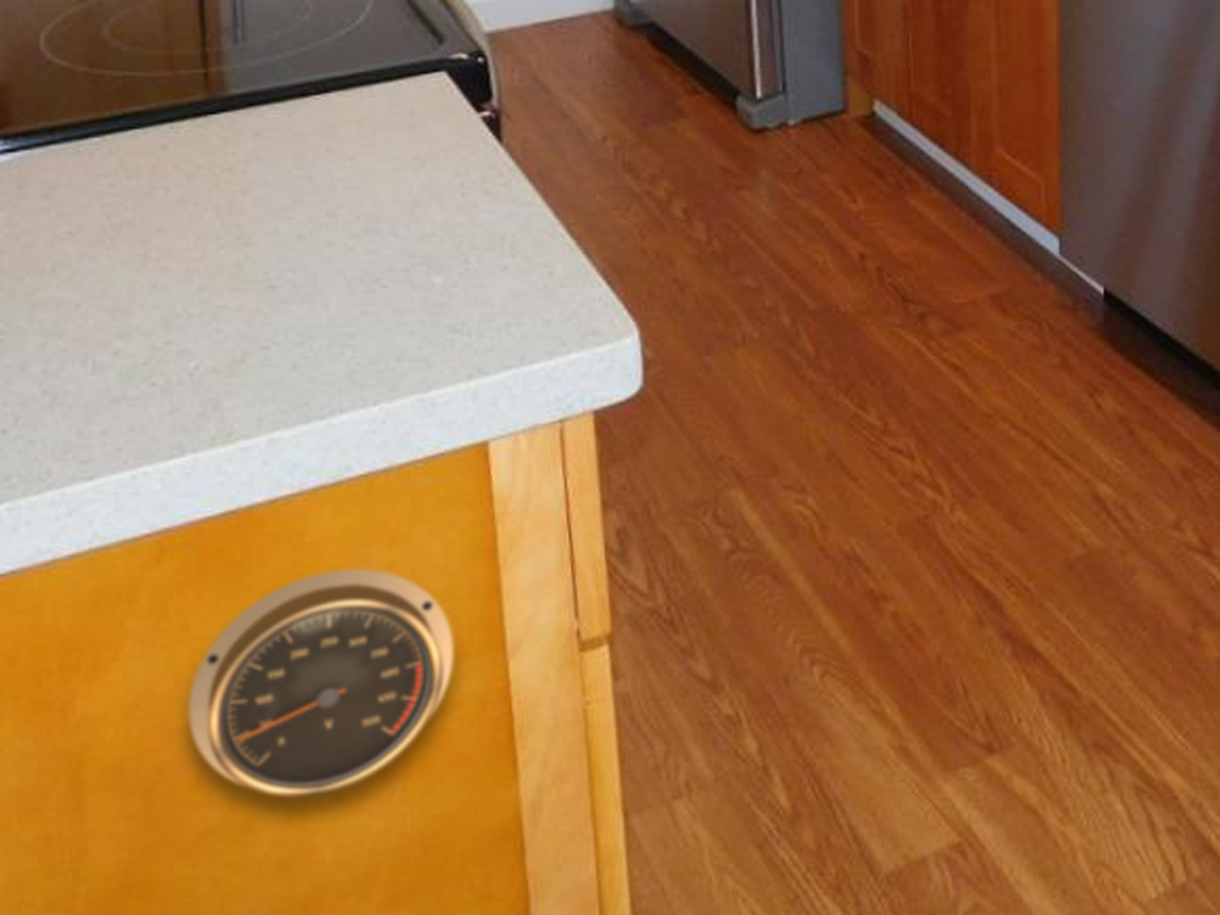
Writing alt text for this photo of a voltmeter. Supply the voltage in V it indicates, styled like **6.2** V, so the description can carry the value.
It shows **50** V
